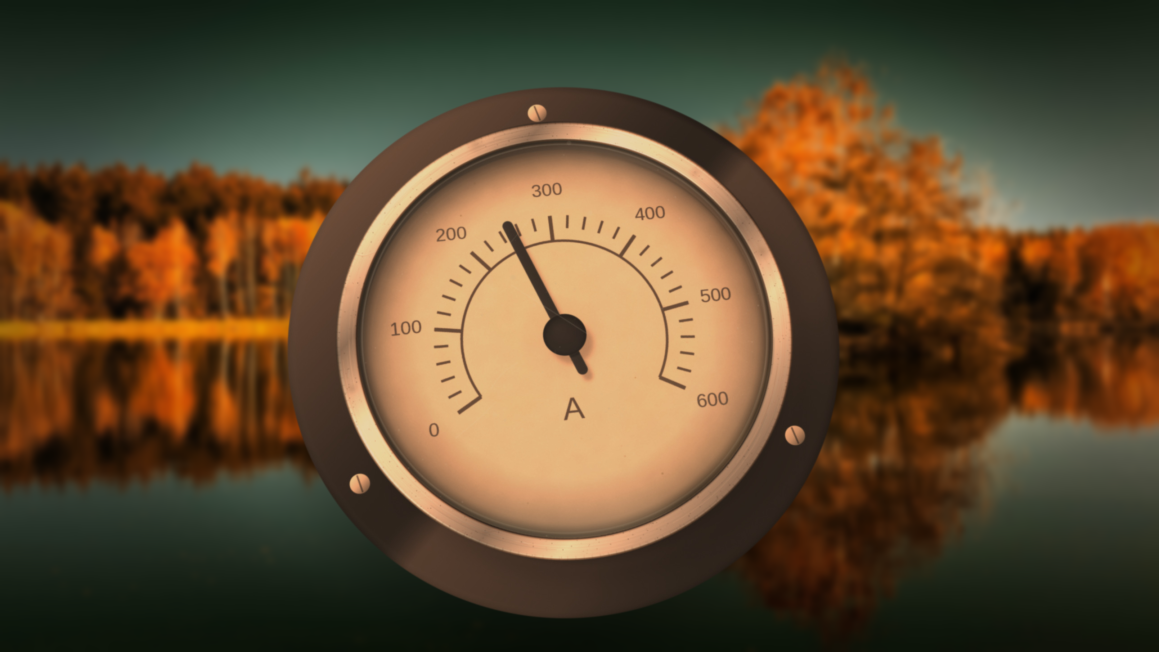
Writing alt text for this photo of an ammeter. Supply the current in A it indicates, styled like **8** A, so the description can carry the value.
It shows **250** A
